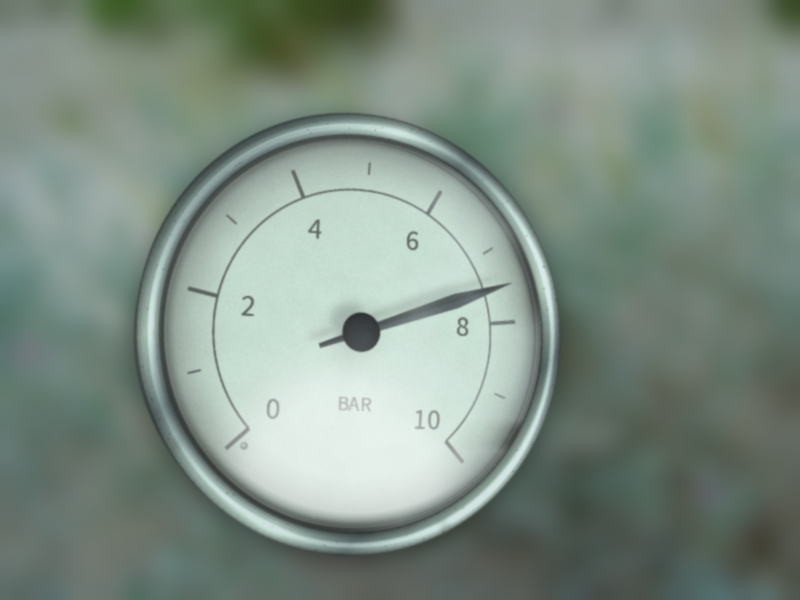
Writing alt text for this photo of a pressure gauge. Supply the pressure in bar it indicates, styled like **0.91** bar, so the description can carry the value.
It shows **7.5** bar
